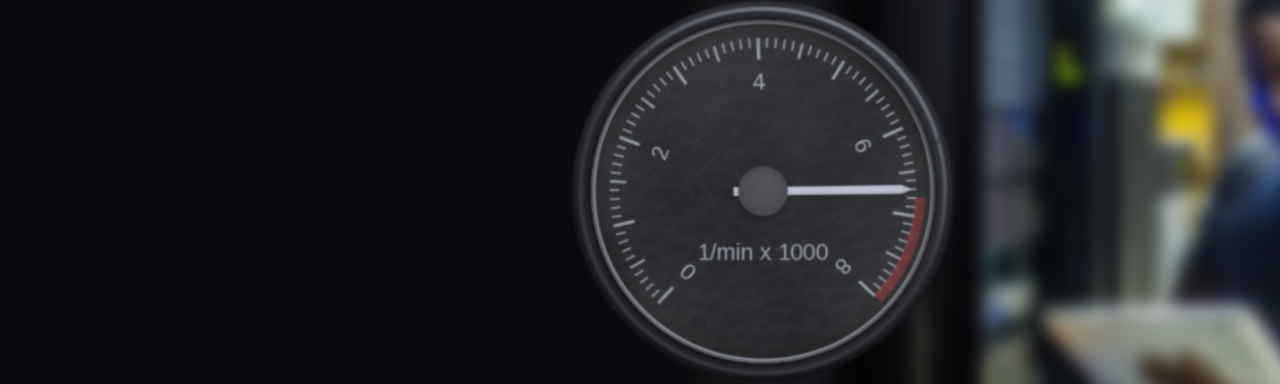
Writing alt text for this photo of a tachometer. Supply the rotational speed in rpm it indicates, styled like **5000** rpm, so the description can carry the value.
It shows **6700** rpm
